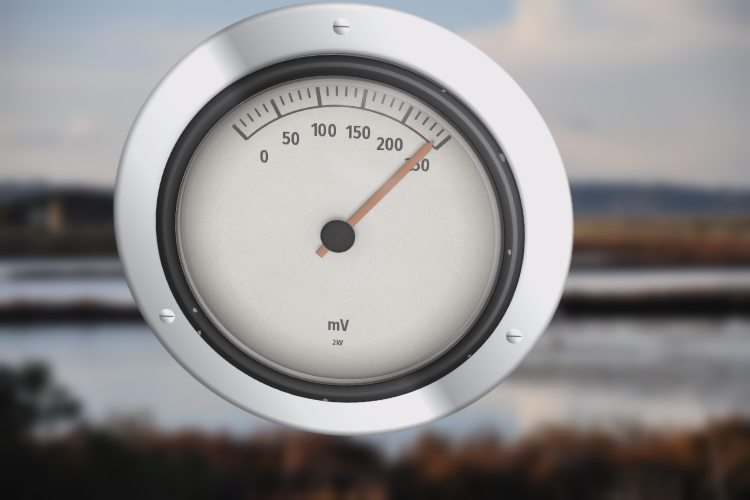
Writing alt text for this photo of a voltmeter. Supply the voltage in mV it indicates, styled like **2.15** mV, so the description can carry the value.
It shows **240** mV
